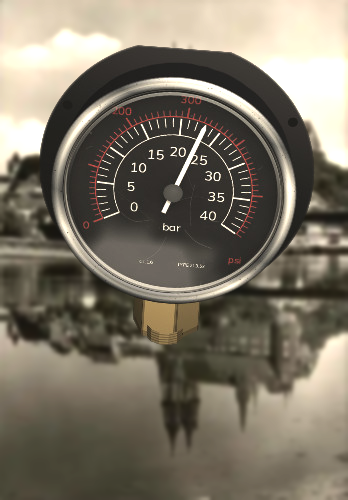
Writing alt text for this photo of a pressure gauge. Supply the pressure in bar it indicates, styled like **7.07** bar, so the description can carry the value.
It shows **23** bar
